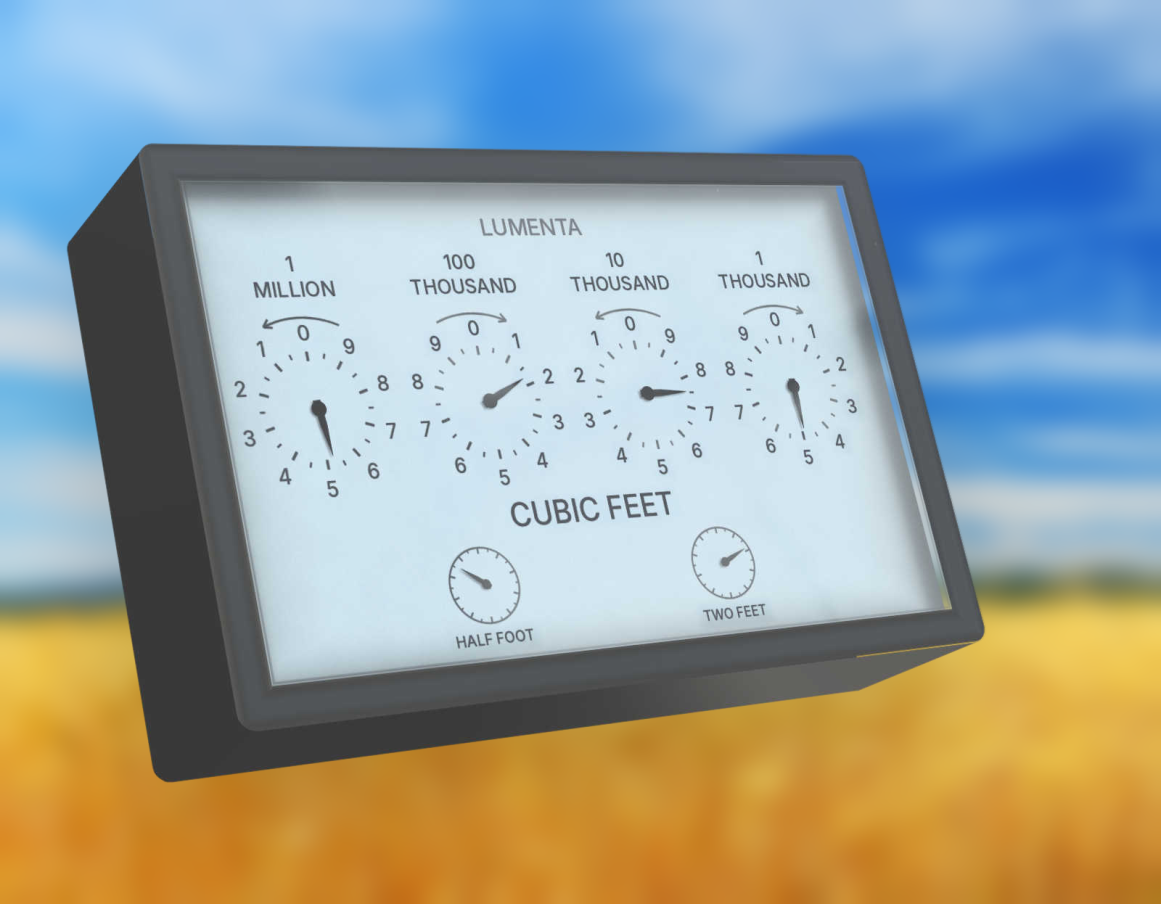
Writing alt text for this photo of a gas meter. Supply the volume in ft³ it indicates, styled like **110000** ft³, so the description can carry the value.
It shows **517500** ft³
